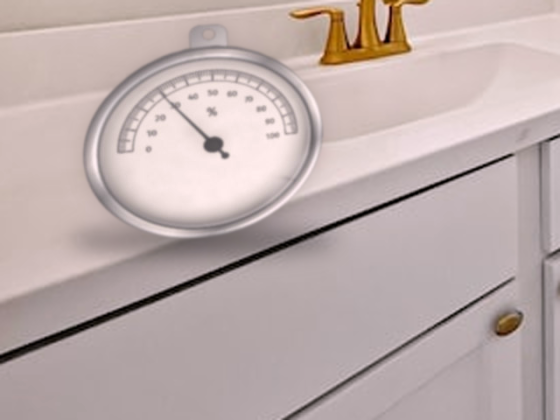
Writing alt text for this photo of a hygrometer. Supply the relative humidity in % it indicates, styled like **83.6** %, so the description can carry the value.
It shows **30** %
